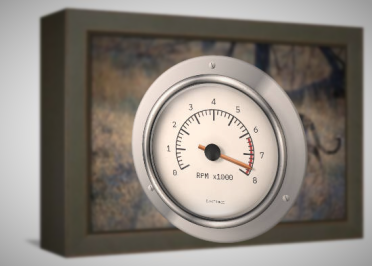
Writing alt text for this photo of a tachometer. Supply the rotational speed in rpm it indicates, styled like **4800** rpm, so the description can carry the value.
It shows **7600** rpm
